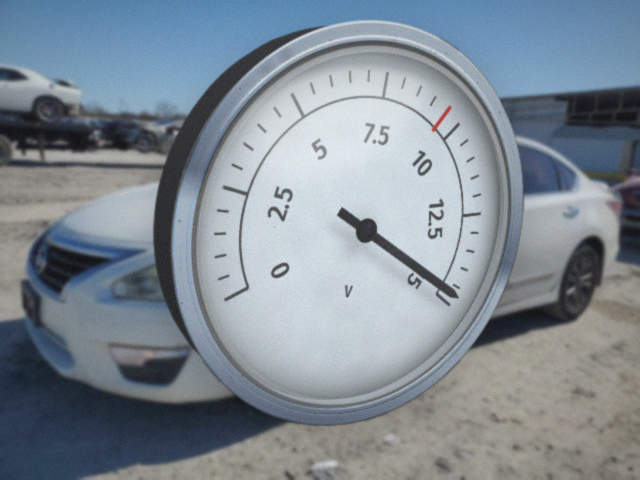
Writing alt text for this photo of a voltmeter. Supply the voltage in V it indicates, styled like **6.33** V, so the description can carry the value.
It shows **14.75** V
